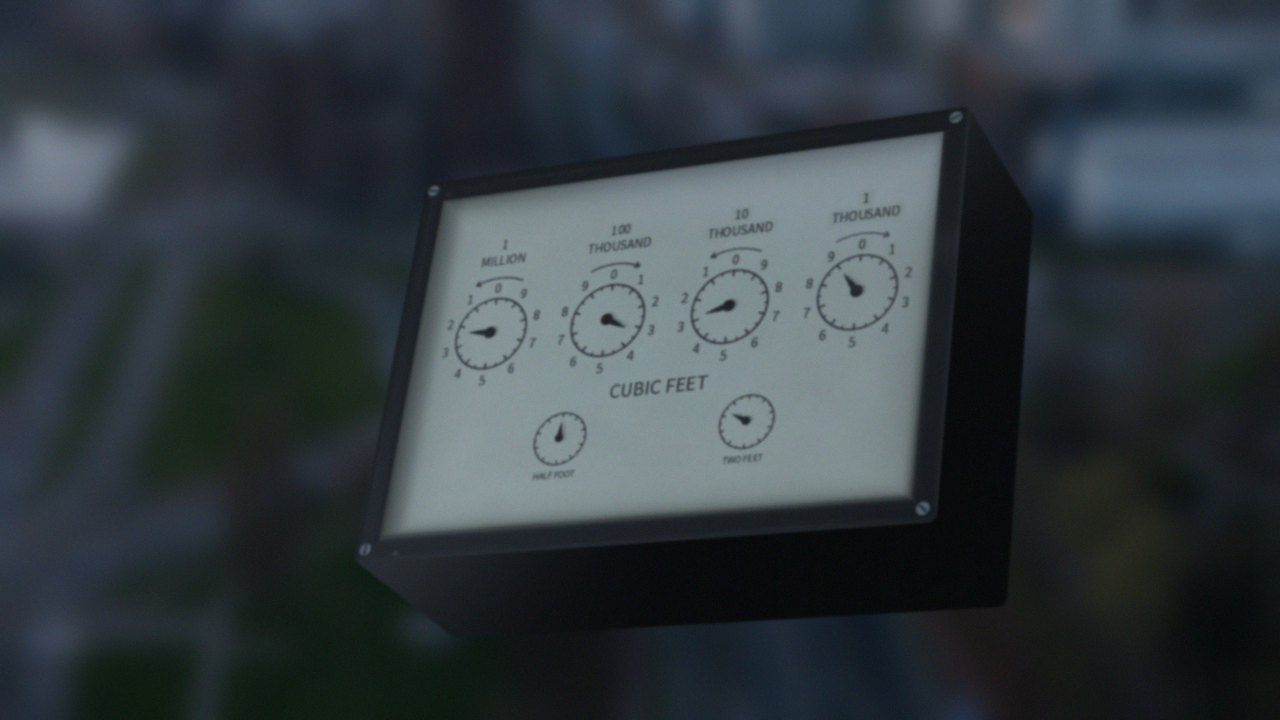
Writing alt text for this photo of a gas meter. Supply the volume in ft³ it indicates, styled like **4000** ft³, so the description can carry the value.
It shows **232900** ft³
